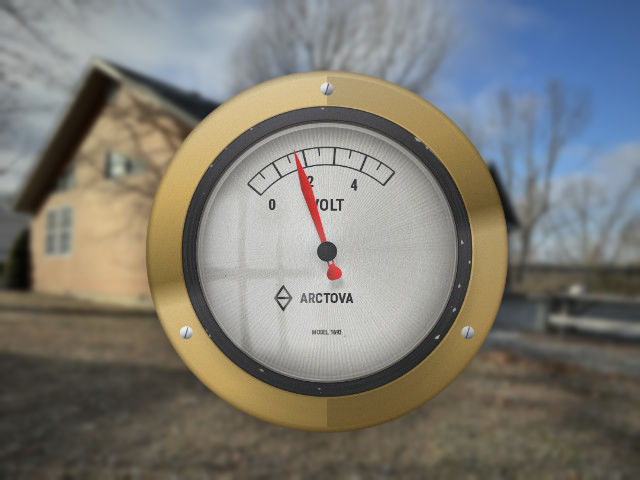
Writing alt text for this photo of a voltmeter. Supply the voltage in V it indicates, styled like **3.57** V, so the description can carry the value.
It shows **1.75** V
